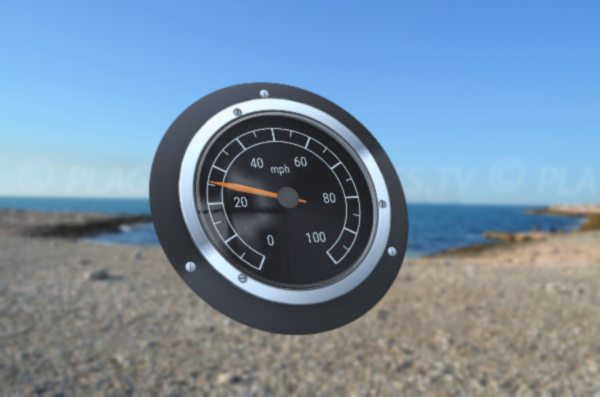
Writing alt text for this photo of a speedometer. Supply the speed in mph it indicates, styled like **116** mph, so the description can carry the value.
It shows **25** mph
